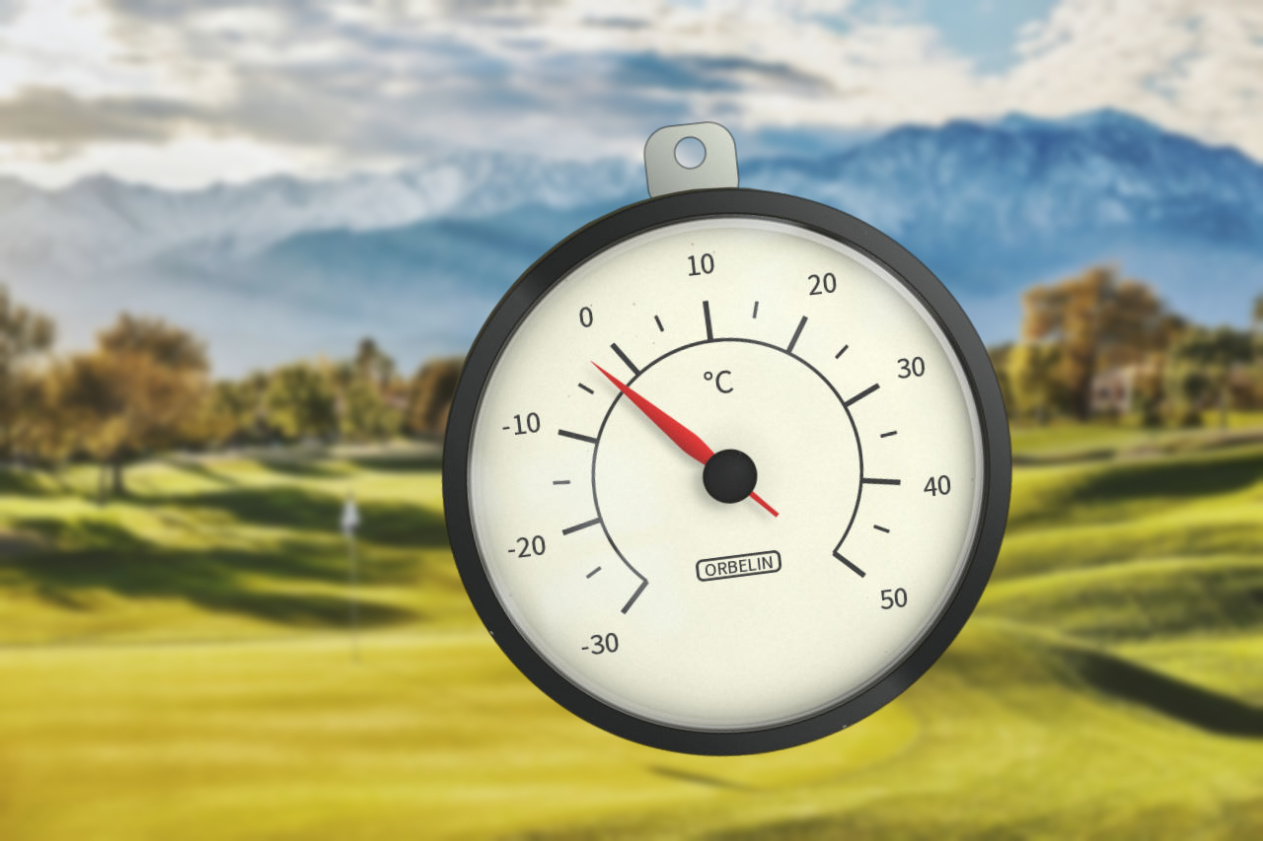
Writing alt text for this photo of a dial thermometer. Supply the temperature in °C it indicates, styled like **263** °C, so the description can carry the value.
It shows **-2.5** °C
